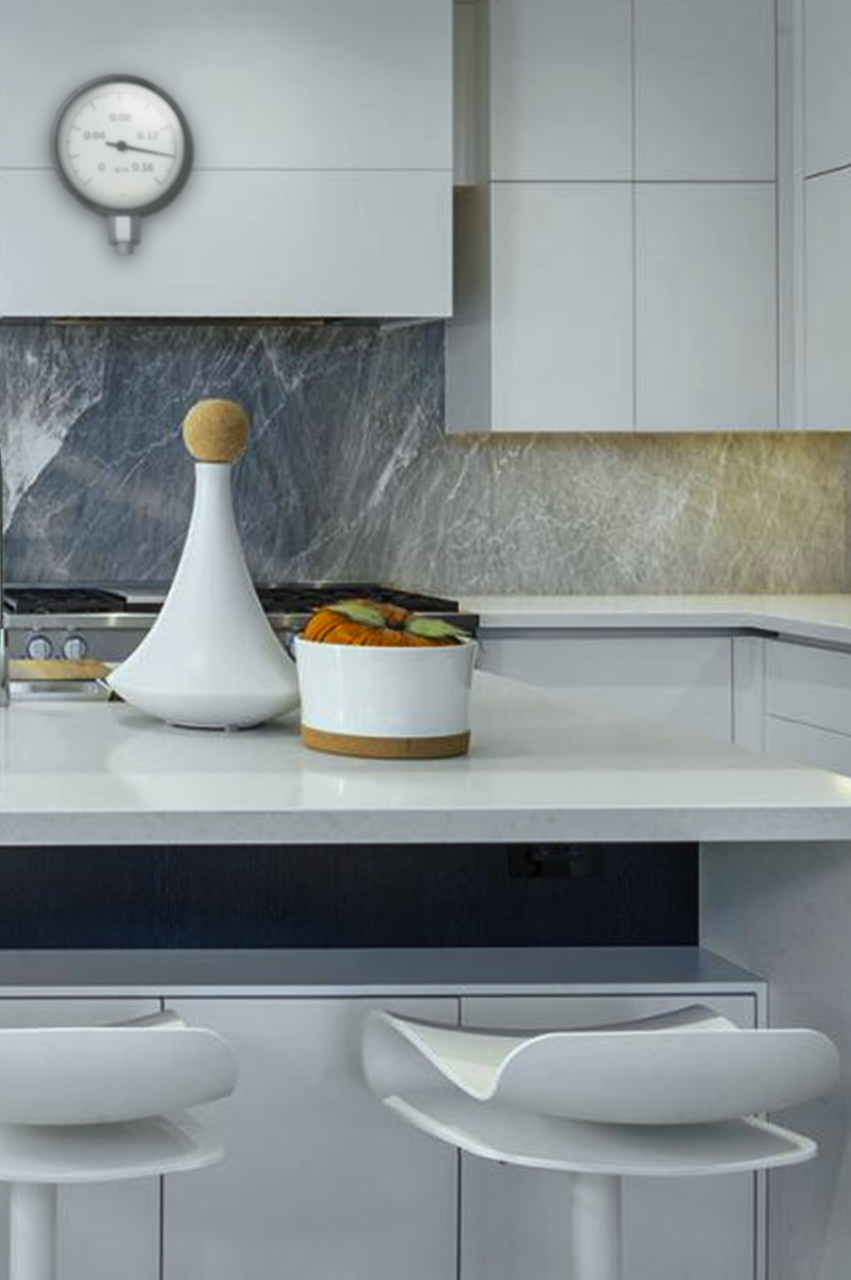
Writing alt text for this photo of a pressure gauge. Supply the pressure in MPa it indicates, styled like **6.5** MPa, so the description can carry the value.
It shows **0.14** MPa
